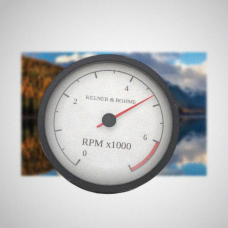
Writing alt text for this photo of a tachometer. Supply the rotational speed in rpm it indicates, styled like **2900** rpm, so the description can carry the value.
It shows **4750** rpm
